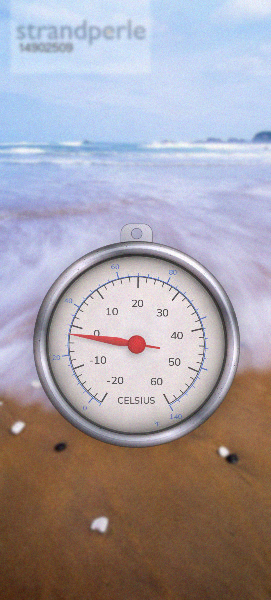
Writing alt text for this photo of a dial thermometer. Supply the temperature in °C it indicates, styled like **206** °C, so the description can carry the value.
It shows **-2** °C
